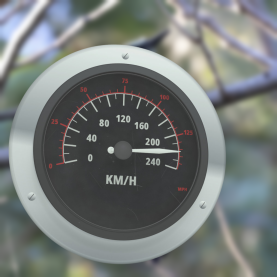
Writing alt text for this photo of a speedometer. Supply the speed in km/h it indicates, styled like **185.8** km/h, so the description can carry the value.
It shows **220** km/h
